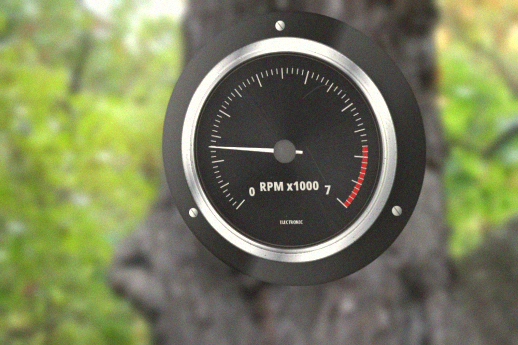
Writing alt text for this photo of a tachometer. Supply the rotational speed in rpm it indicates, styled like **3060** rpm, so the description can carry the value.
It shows **1300** rpm
